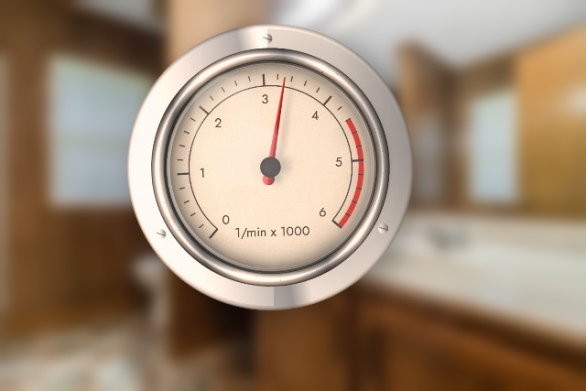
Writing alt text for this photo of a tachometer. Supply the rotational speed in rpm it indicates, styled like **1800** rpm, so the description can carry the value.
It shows **3300** rpm
